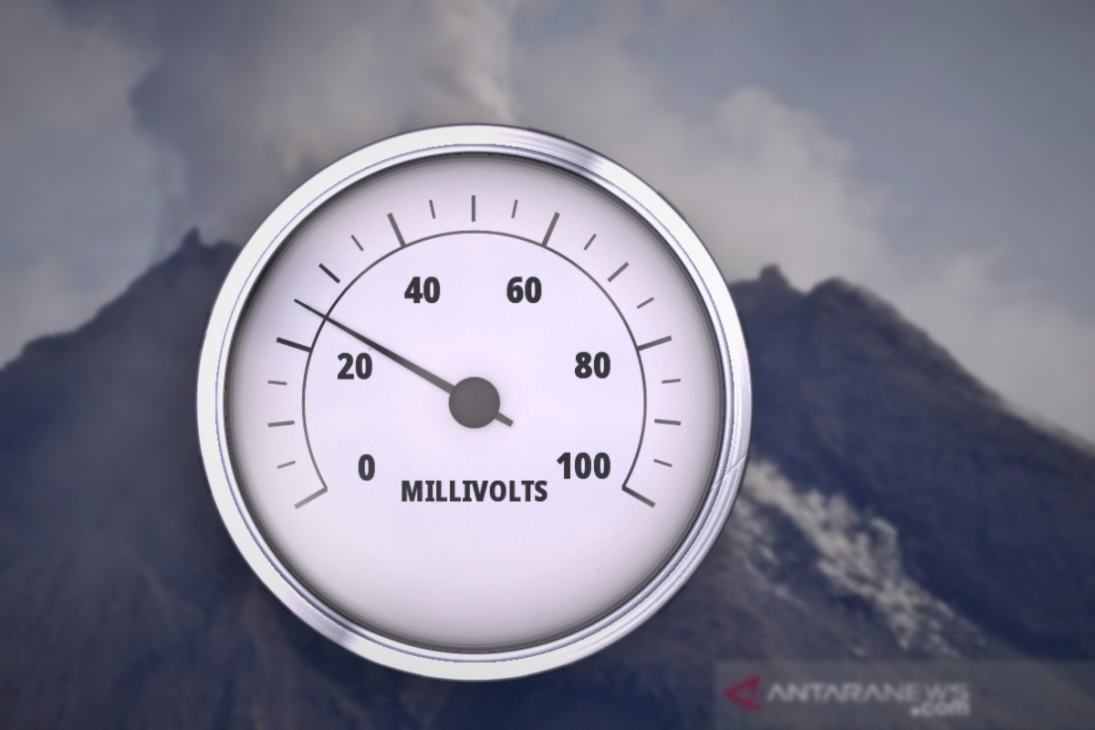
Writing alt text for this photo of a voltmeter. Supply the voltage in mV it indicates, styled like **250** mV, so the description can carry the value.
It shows **25** mV
